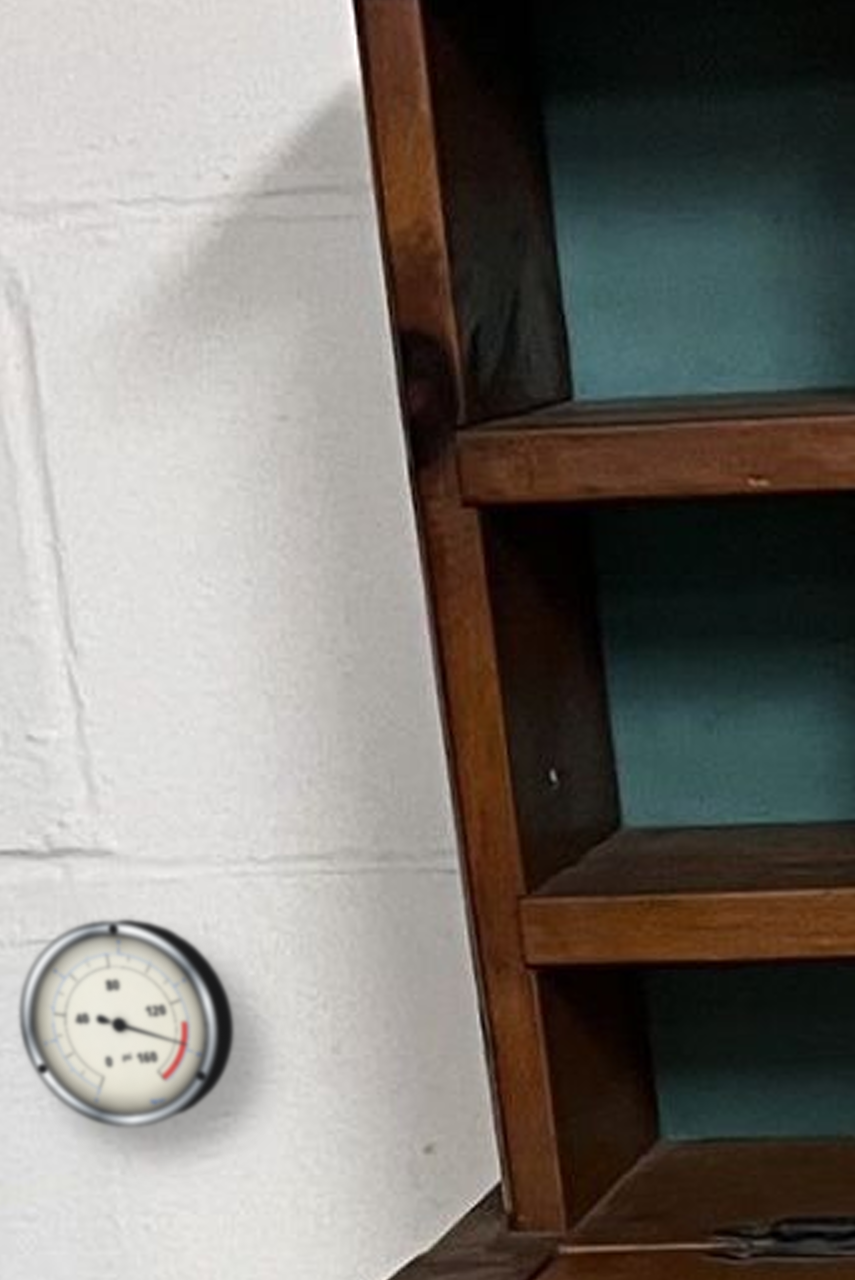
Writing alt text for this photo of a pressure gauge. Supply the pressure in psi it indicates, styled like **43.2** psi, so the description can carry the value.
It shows **140** psi
